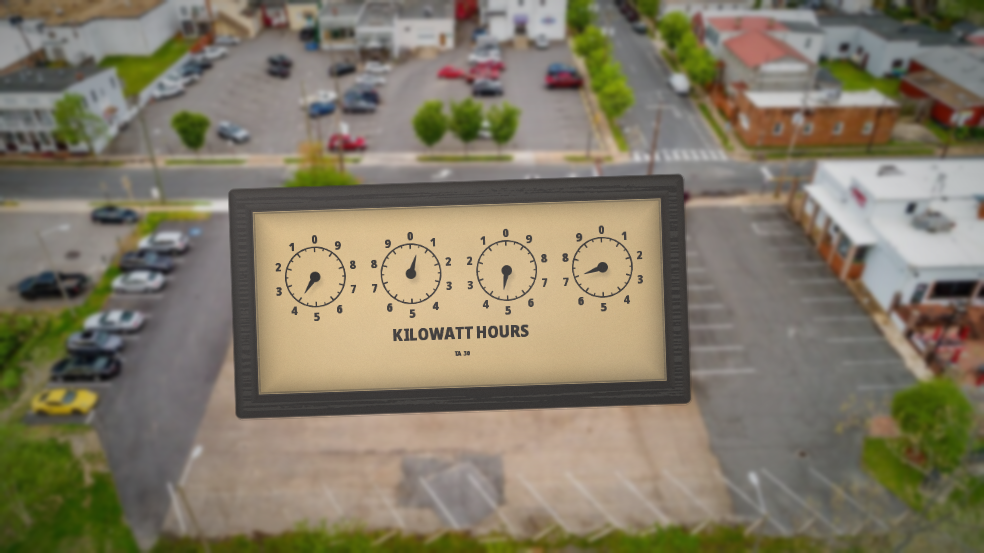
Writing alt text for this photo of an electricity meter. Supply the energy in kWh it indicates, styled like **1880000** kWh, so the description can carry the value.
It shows **4047** kWh
